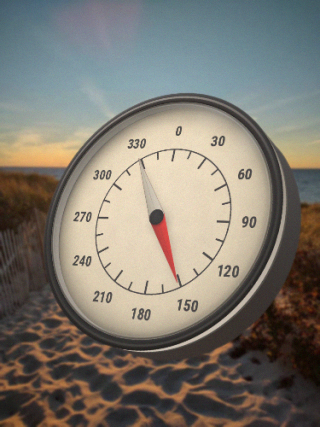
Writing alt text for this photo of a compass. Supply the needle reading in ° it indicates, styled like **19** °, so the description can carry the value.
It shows **150** °
